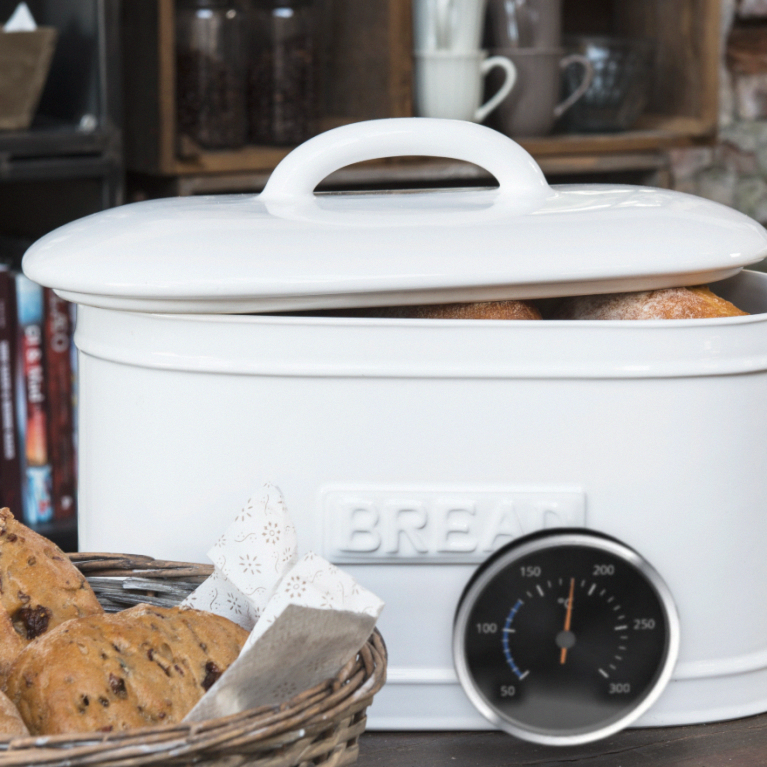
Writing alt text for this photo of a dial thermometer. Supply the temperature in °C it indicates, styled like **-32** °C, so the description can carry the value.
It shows **180** °C
